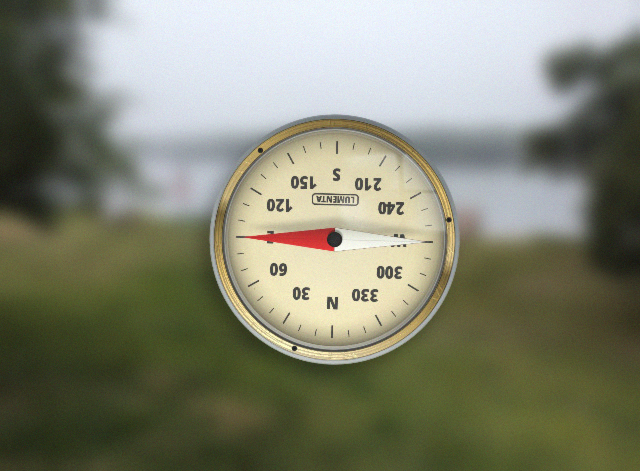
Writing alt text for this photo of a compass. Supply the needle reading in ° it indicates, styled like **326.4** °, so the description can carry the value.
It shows **90** °
